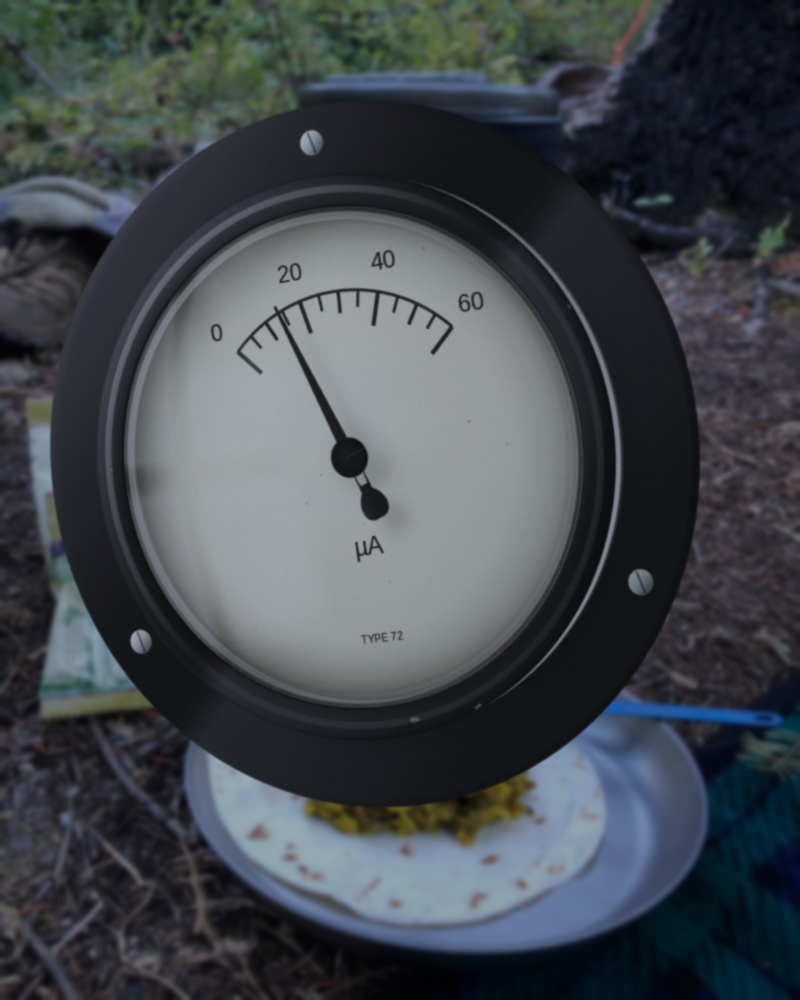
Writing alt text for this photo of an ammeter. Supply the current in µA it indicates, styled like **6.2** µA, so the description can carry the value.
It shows **15** µA
